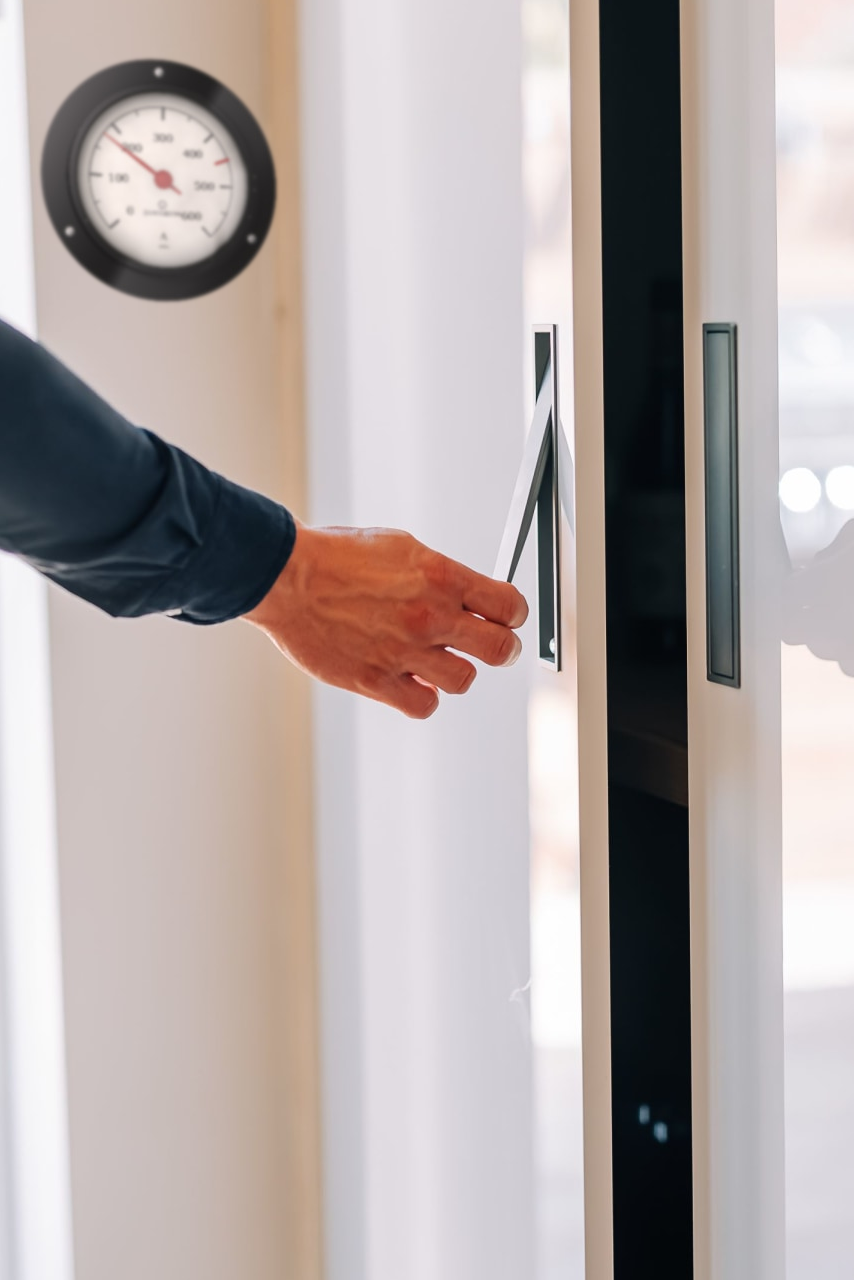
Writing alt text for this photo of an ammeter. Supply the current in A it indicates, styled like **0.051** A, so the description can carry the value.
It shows **175** A
